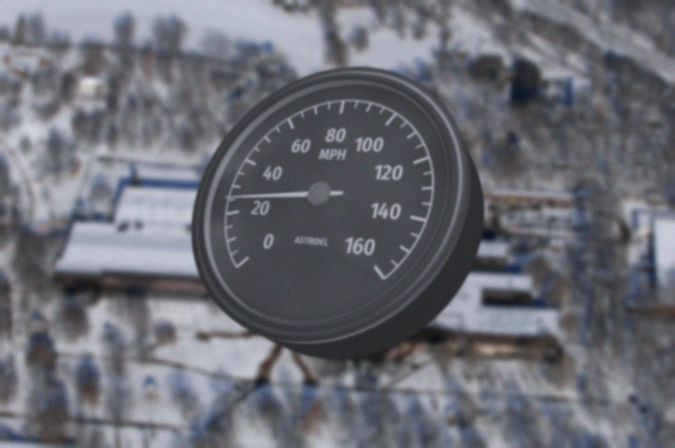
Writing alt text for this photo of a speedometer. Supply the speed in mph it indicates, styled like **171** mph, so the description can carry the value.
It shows **25** mph
